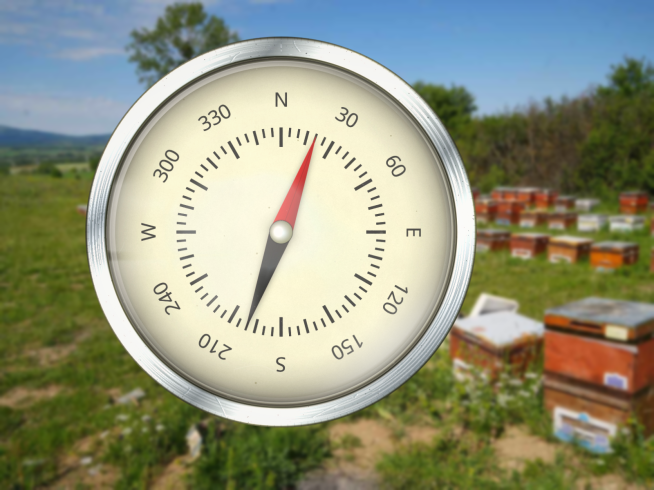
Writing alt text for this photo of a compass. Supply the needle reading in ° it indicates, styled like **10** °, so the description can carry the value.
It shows **20** °
